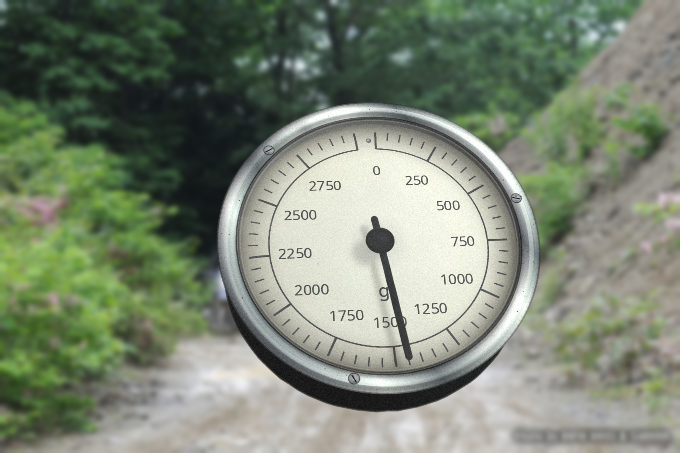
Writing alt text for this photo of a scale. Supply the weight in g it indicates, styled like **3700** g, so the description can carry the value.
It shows **1450** g
